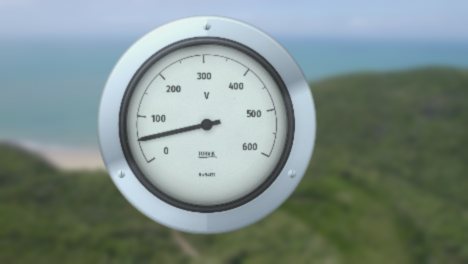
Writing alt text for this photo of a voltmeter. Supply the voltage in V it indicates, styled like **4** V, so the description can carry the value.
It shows **50** V
